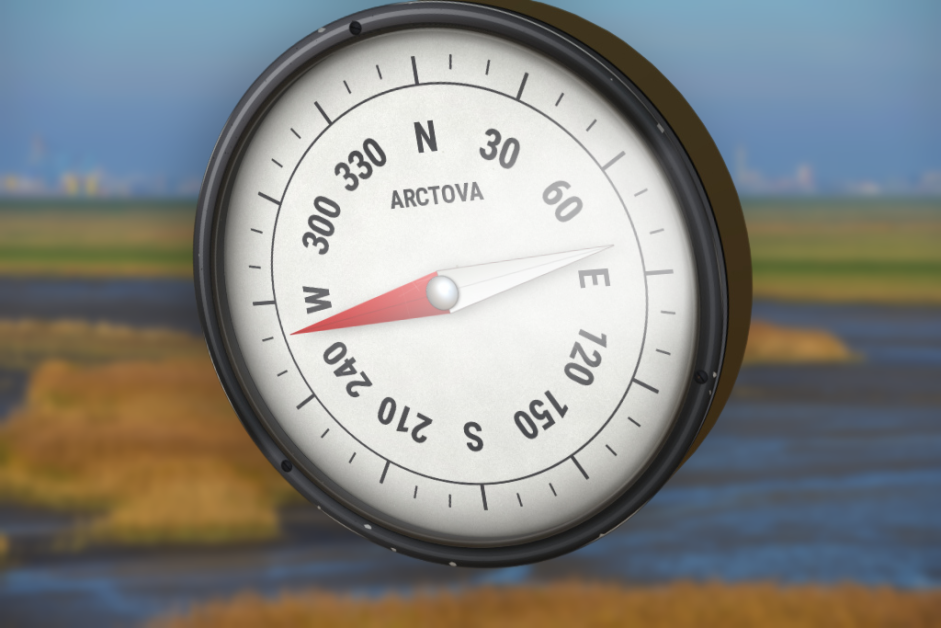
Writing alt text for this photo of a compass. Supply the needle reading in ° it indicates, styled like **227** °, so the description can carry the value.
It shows **260** °
